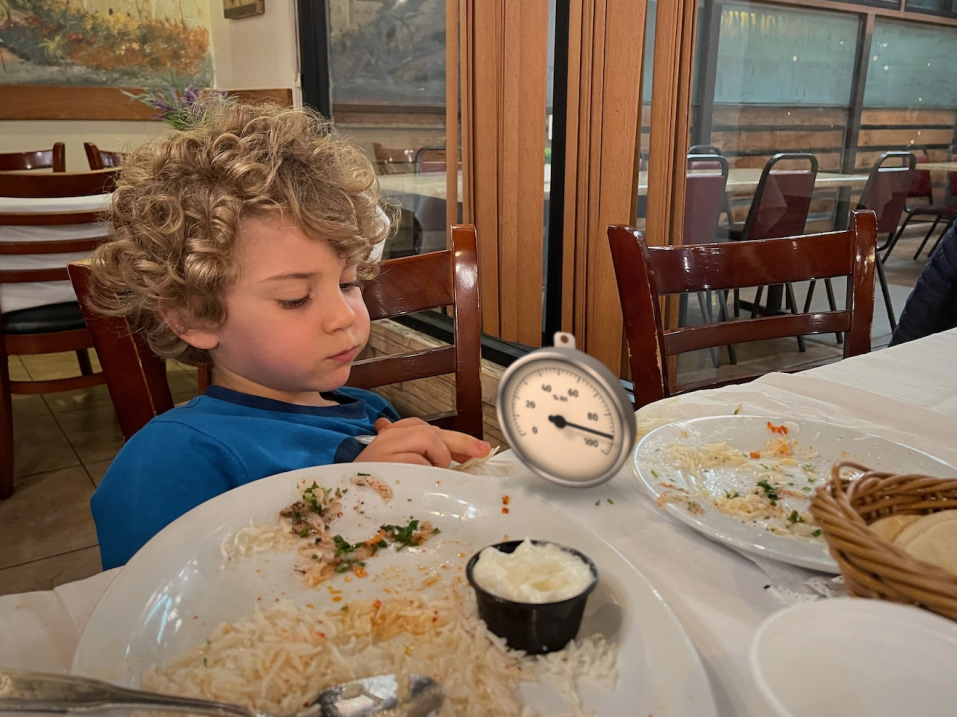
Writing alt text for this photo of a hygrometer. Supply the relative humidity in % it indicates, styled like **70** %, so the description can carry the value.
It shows **90** %
